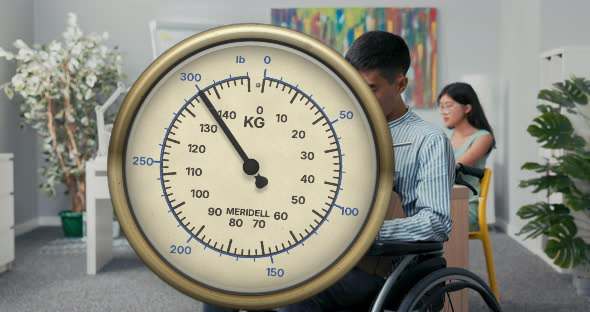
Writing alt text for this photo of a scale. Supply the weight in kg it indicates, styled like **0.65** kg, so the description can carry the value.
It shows **136** kg
